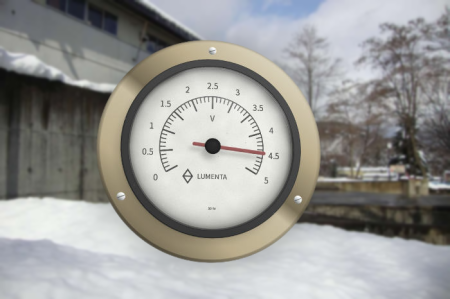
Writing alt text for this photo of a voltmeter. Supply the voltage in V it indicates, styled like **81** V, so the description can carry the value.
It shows **4.5** V
